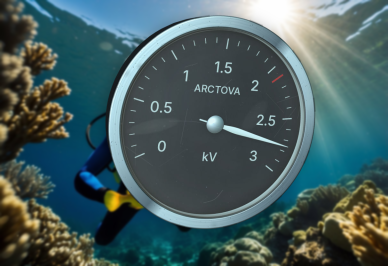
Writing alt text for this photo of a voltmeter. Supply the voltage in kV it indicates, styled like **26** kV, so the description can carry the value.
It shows **2.75** kV
